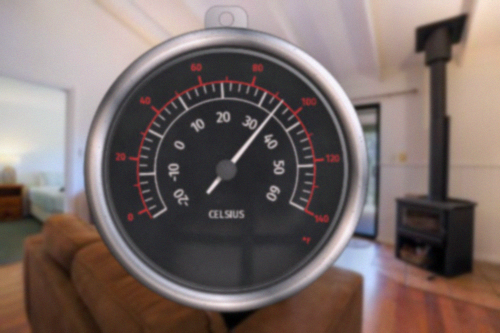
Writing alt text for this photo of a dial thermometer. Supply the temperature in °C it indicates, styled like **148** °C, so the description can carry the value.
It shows **34** °C
